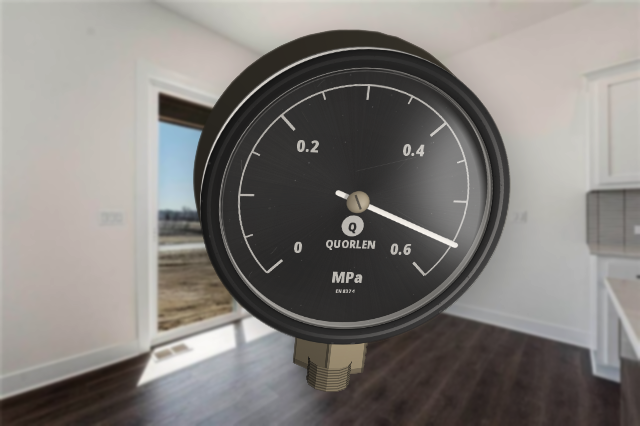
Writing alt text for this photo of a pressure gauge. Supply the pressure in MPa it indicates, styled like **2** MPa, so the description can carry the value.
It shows **0.55** MPa
